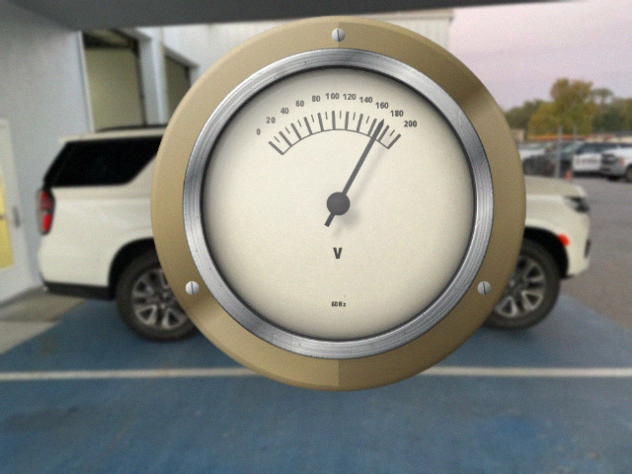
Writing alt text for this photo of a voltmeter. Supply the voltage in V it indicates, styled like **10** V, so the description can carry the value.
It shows **170** V
